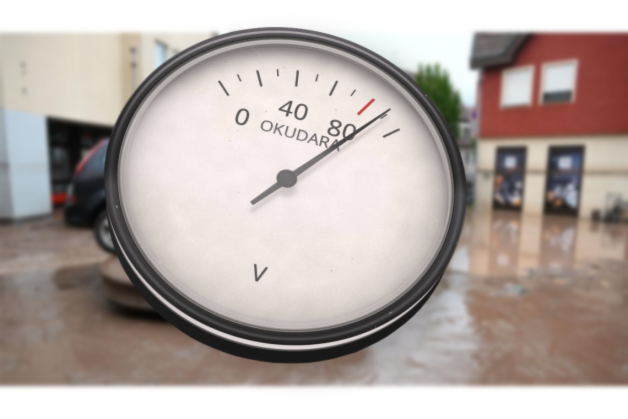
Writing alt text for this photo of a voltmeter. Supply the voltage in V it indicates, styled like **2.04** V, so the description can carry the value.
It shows **90** V
